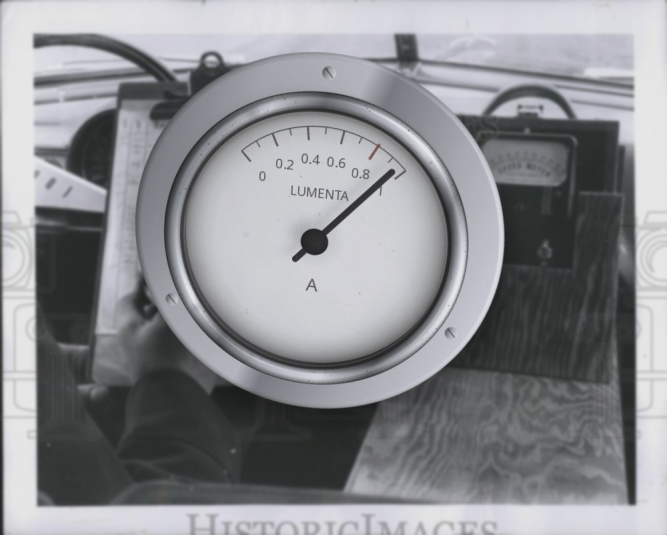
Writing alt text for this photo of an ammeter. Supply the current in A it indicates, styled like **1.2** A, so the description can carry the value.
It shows **0.95** A
